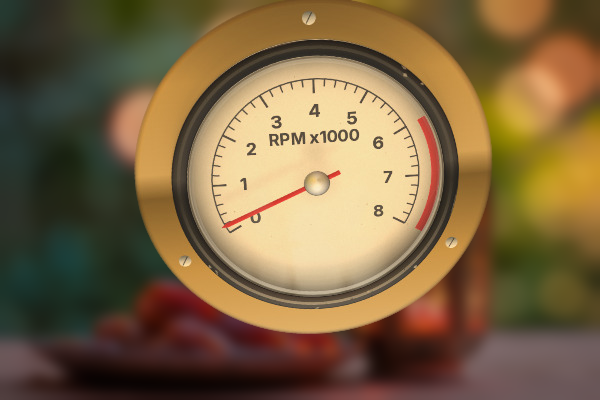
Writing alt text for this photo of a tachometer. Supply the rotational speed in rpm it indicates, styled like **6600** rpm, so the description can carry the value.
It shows **200** rpm
